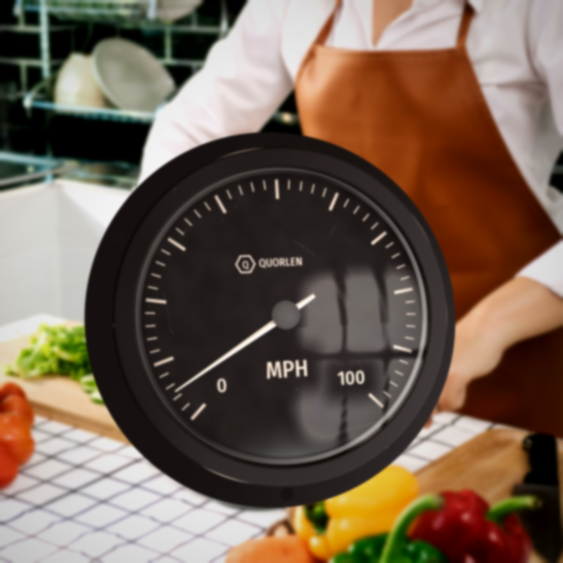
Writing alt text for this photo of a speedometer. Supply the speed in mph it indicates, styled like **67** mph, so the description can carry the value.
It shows **5** mph
